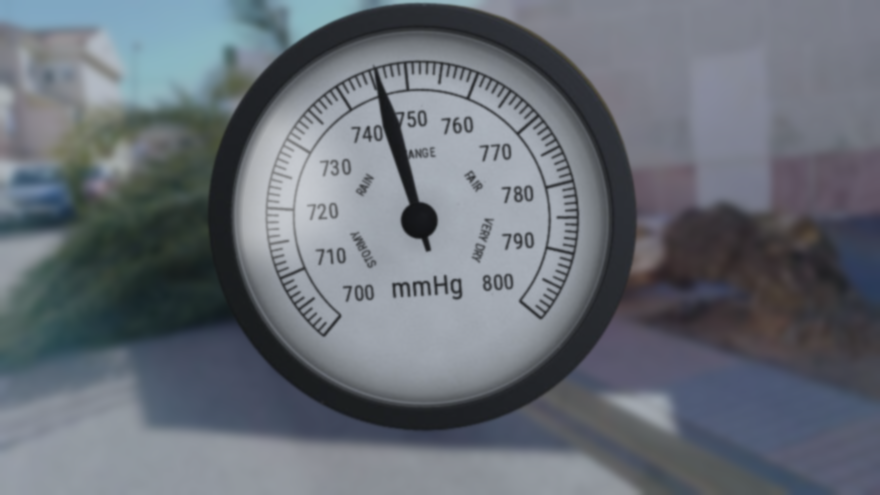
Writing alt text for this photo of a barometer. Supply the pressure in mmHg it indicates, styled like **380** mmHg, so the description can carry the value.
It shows **746** mmHg
